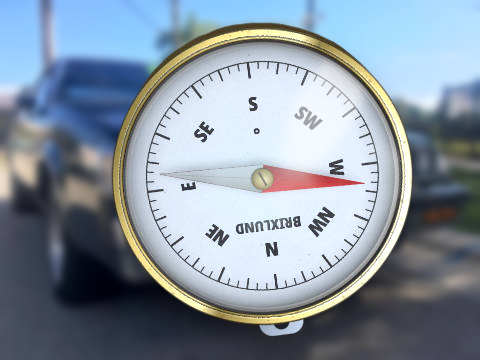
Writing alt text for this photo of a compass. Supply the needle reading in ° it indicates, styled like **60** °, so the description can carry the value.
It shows **280** °
